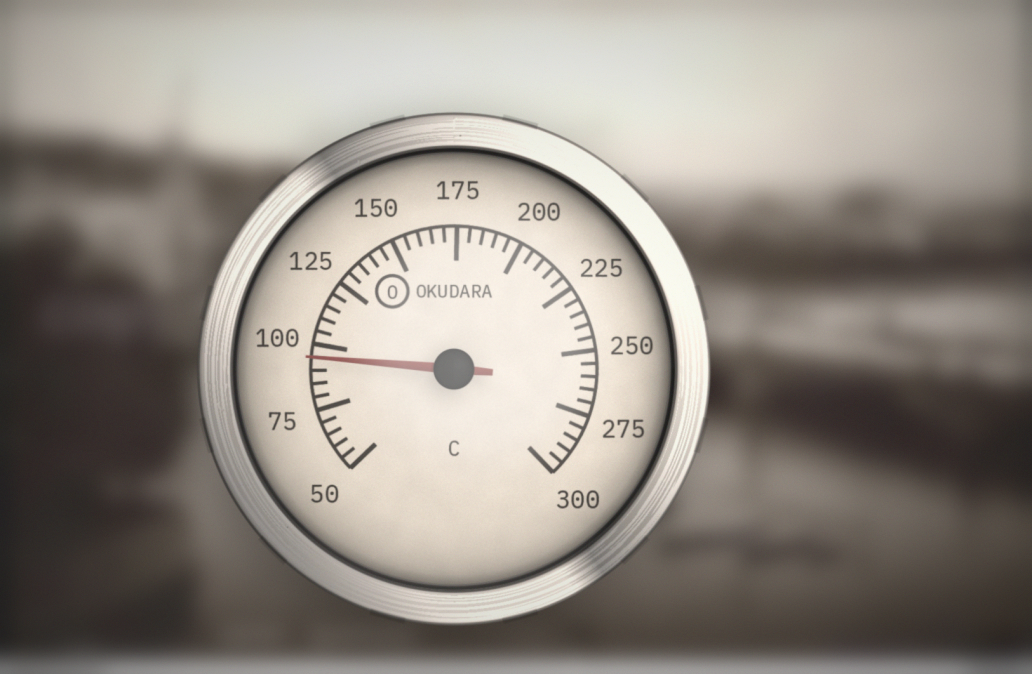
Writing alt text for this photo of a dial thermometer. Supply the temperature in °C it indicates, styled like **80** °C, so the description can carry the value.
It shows **95** °C
